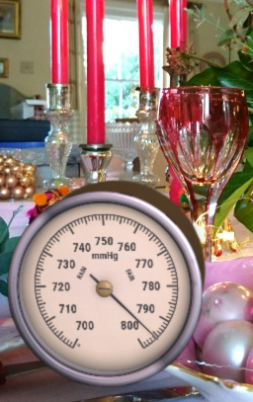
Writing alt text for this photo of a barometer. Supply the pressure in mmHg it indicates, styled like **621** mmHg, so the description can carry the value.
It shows **795** mmHg
